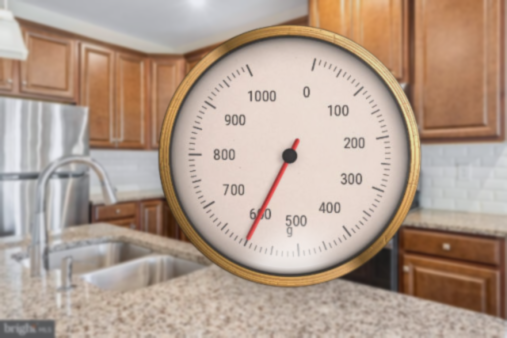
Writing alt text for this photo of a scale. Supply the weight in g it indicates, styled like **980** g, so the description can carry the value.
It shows **600** g
